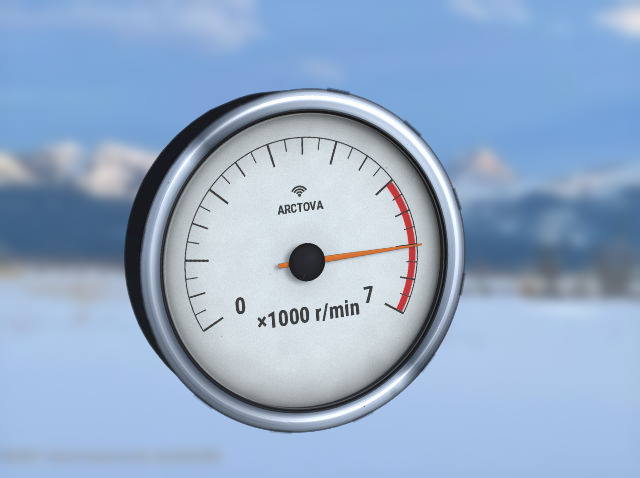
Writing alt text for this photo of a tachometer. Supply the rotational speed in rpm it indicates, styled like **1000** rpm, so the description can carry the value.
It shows **6000** rpm
